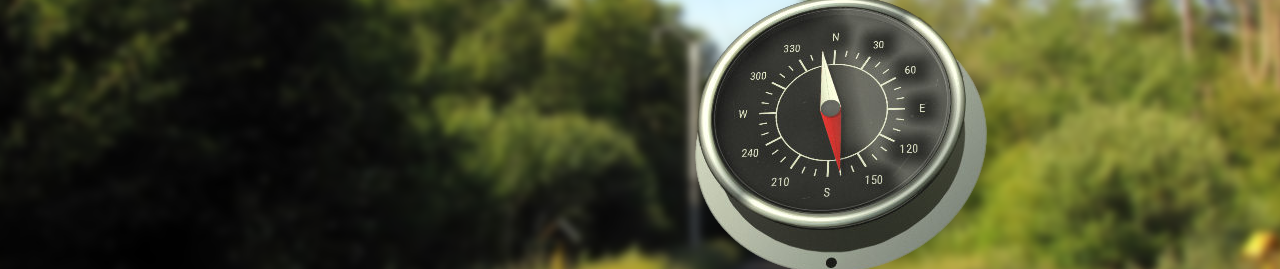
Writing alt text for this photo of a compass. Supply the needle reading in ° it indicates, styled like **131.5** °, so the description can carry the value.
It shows **170** °
